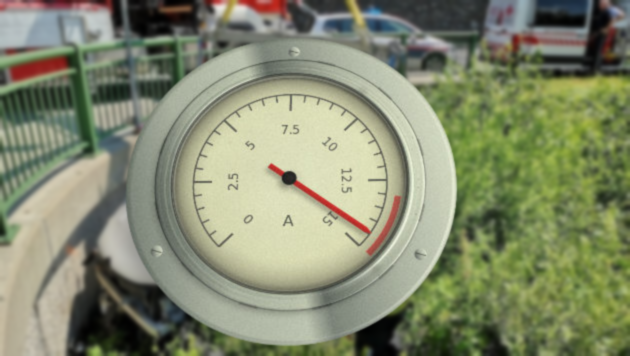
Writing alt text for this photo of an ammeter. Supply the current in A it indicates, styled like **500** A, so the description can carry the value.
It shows **14.5** A
